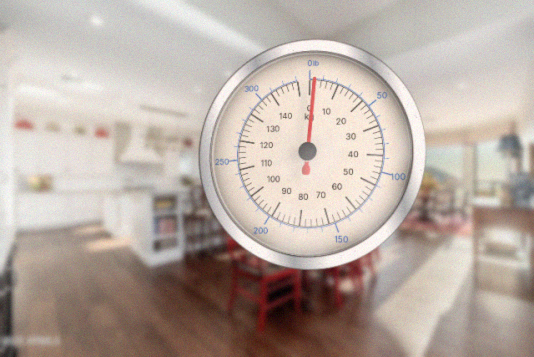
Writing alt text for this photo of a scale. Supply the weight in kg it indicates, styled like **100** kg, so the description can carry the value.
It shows **2** kg
